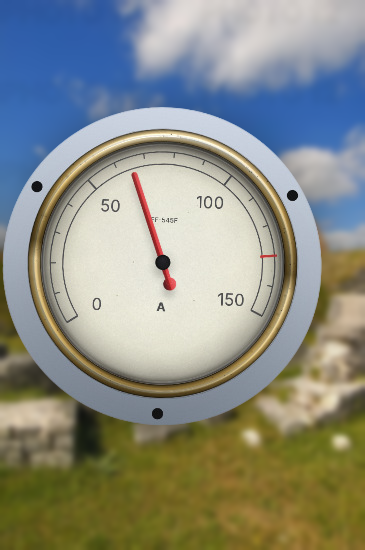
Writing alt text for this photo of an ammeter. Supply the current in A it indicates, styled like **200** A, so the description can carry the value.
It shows **65** A
